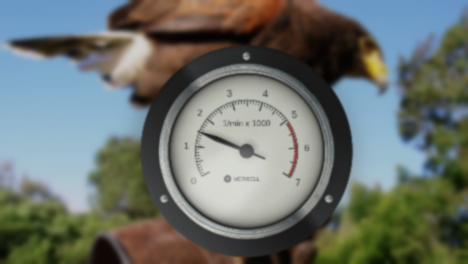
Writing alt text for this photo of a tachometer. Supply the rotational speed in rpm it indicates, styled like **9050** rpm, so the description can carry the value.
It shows **1500** rpm
